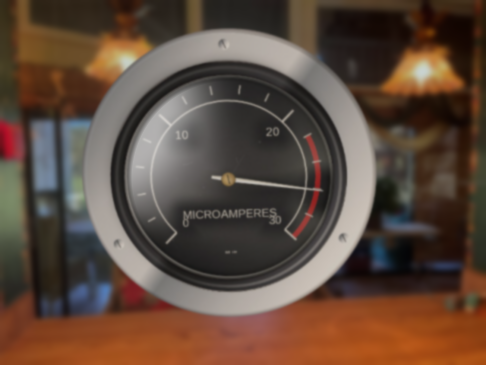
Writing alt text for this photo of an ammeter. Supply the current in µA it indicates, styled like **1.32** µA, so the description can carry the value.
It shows **26** µA
